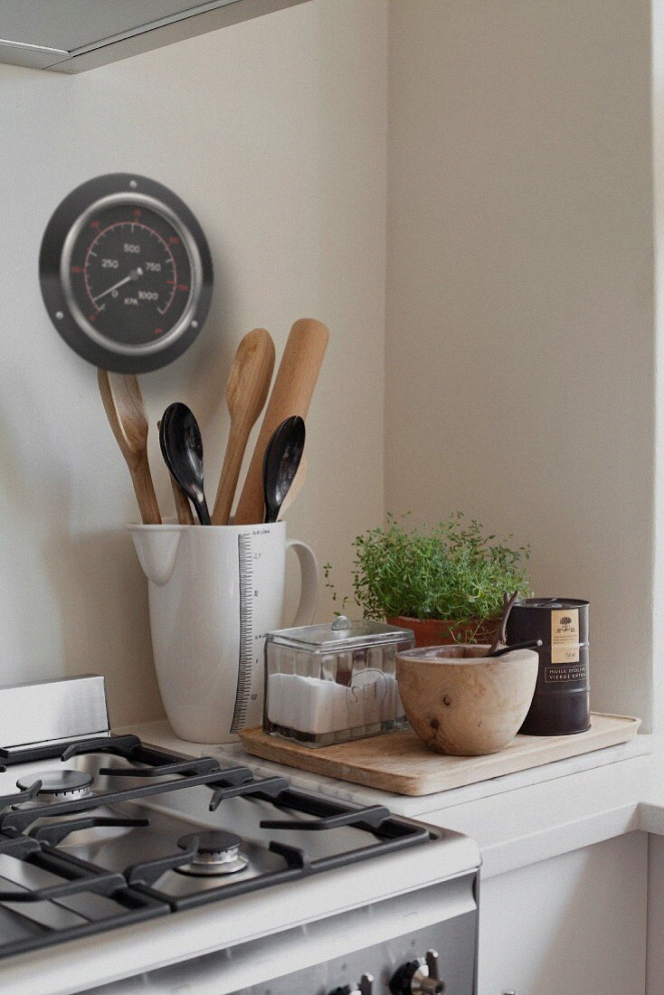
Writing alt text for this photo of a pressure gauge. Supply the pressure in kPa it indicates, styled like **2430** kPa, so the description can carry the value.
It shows **50** kPa
